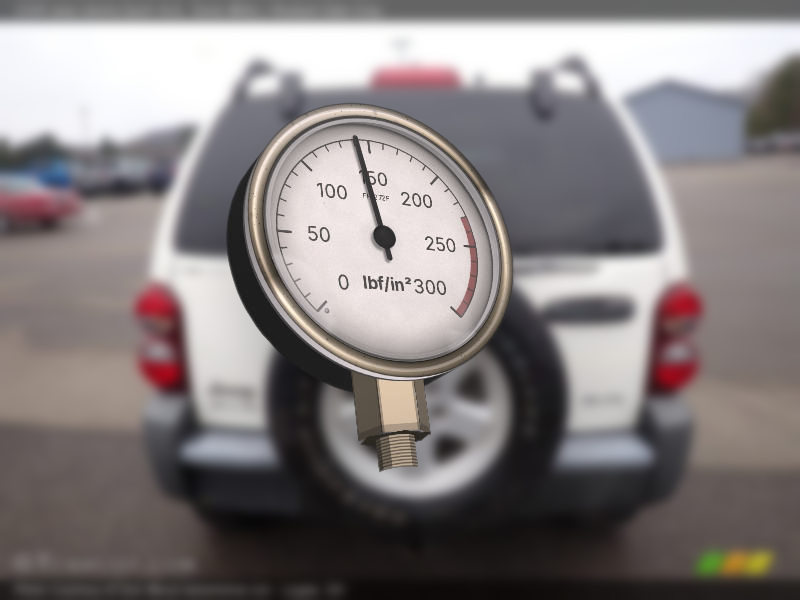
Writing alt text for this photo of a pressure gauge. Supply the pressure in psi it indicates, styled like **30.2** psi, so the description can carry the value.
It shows **140** psi
